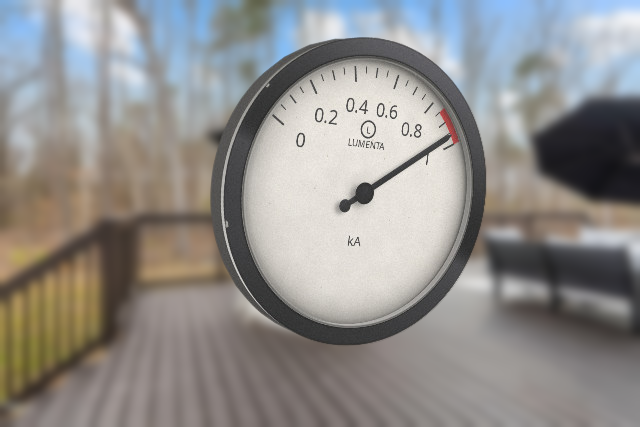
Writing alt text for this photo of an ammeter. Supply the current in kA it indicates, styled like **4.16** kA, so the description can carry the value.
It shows **0.95** kA
